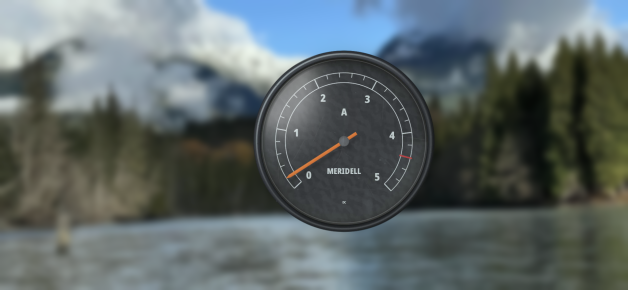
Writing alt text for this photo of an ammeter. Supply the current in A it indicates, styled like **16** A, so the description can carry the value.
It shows **0.2** A
